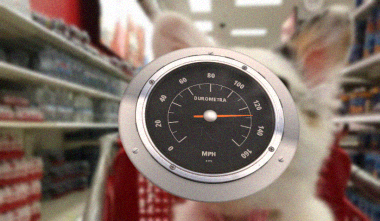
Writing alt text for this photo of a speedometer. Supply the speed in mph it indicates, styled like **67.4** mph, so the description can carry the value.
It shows **130** mph
